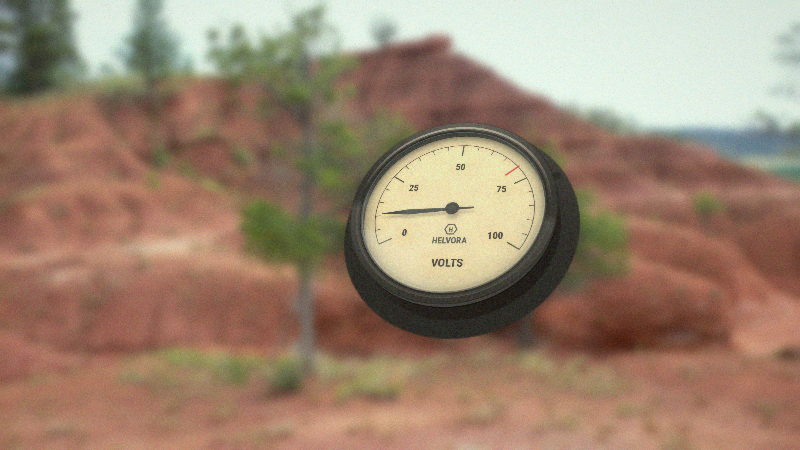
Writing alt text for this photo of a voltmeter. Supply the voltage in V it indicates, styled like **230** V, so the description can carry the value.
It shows **10** V
